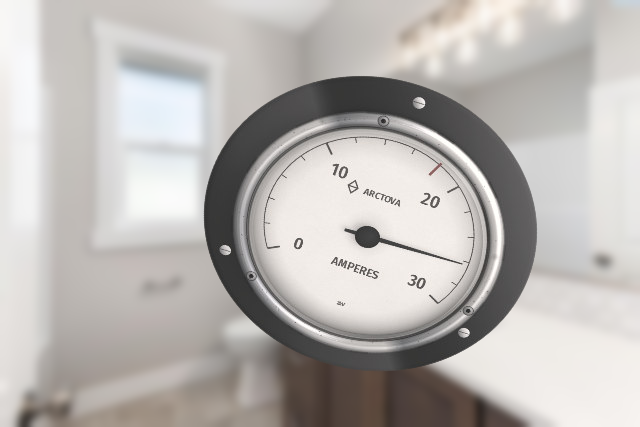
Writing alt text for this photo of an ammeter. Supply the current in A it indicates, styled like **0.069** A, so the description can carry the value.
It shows **26** A
